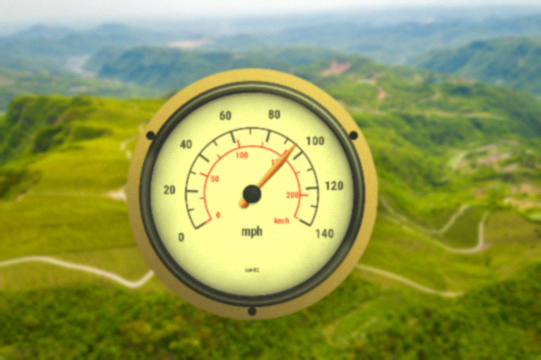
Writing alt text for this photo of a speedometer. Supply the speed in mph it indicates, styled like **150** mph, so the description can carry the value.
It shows **95** mph
